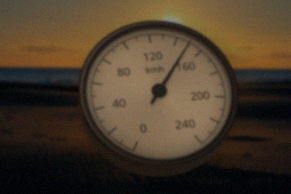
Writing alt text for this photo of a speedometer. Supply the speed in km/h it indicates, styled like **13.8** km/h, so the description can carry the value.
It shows **150** km/h
